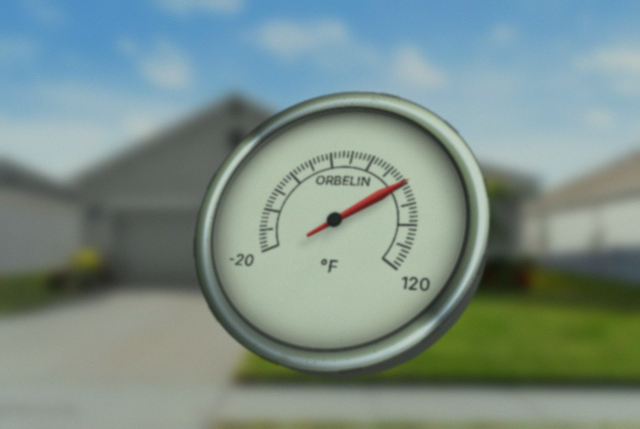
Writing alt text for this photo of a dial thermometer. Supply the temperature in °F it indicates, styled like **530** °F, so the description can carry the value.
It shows **80** °F
